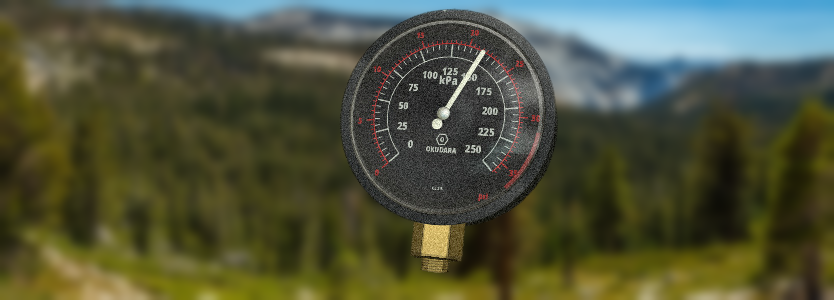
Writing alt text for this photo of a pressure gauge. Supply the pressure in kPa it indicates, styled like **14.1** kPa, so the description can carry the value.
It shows **150** kPa
